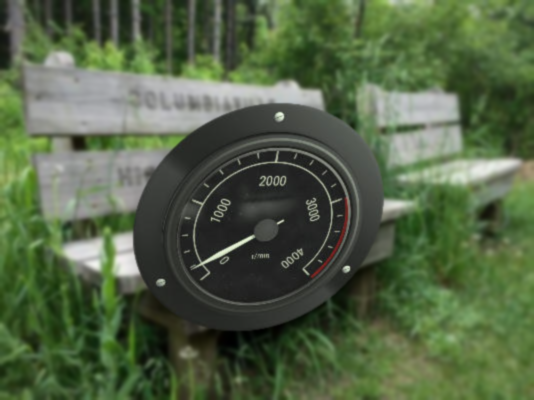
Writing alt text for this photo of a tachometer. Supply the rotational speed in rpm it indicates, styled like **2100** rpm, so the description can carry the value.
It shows **200** rpm
